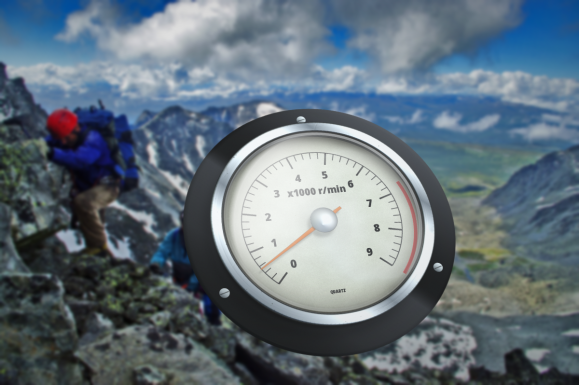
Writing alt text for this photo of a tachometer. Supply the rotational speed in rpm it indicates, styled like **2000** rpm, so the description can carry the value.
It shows **500** rpm
